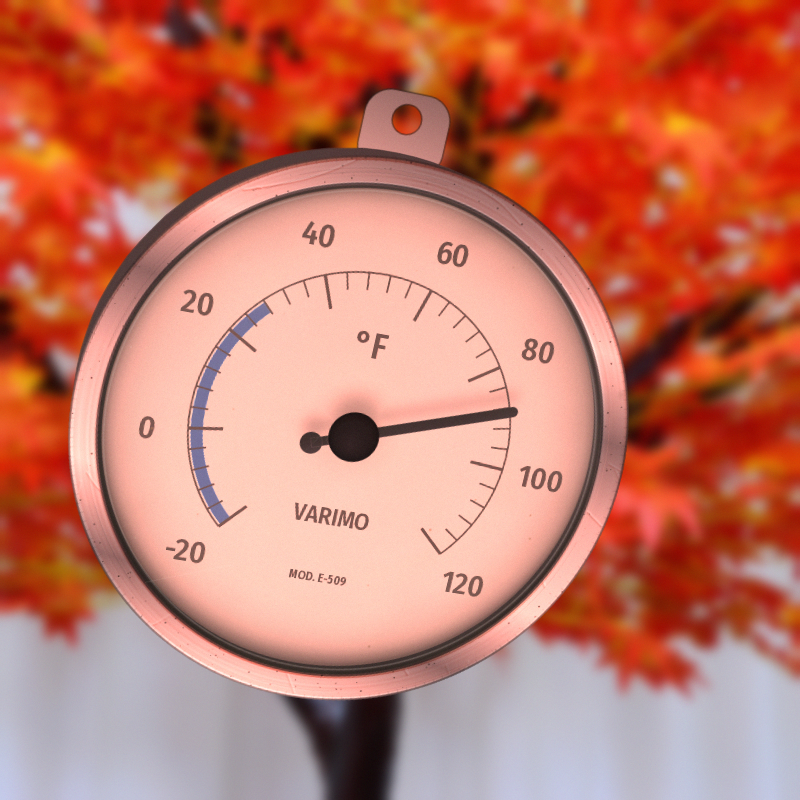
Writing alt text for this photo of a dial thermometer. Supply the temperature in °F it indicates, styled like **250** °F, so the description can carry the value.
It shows **88** °F
